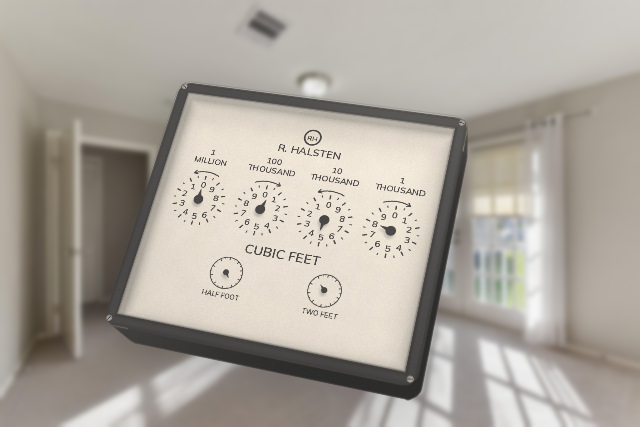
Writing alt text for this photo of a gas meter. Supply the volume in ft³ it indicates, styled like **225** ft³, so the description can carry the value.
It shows **4800** ft³
